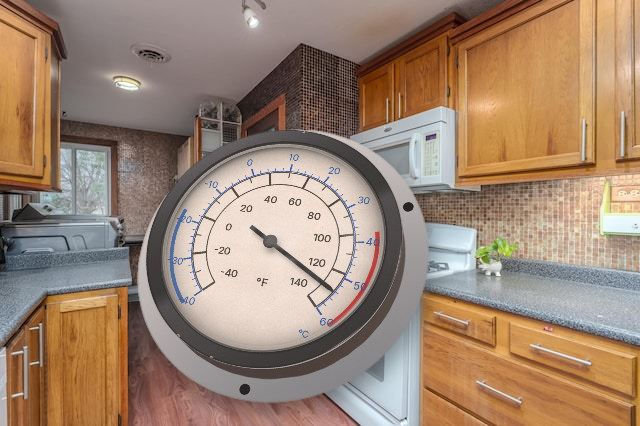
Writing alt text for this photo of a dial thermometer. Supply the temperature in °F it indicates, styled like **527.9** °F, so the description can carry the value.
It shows **130** °F
